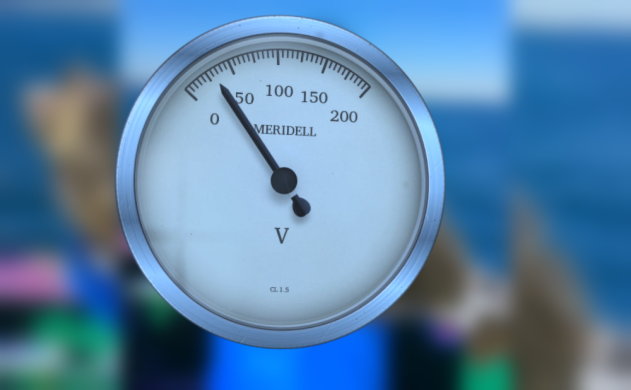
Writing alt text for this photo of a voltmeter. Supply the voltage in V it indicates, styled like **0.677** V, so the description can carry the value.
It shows **30** V
